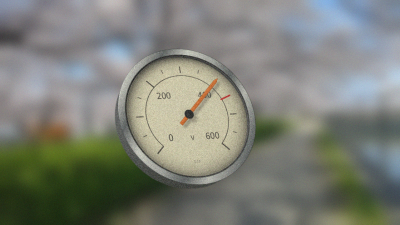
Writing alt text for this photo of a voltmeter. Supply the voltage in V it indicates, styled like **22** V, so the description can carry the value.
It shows **400** V
